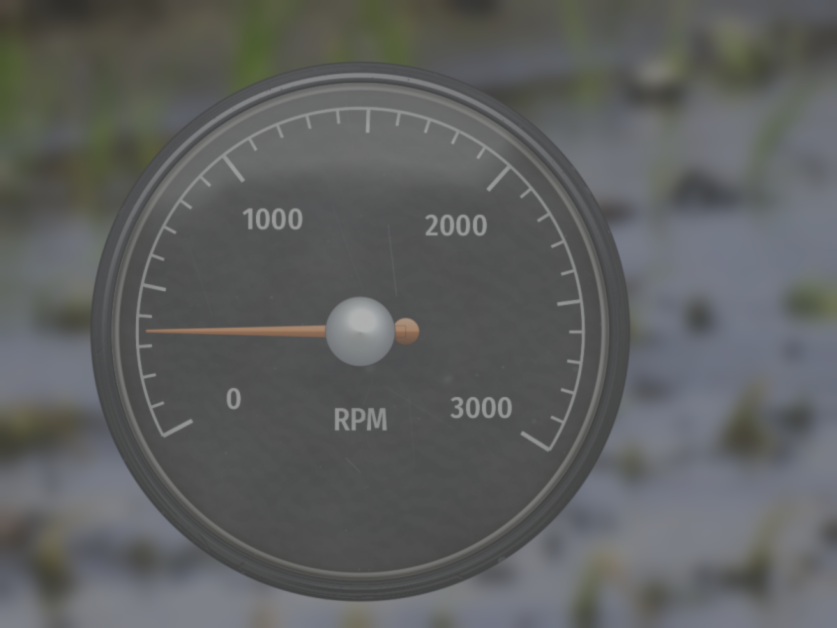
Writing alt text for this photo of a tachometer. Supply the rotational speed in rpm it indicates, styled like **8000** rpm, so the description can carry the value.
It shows **350** rpm
